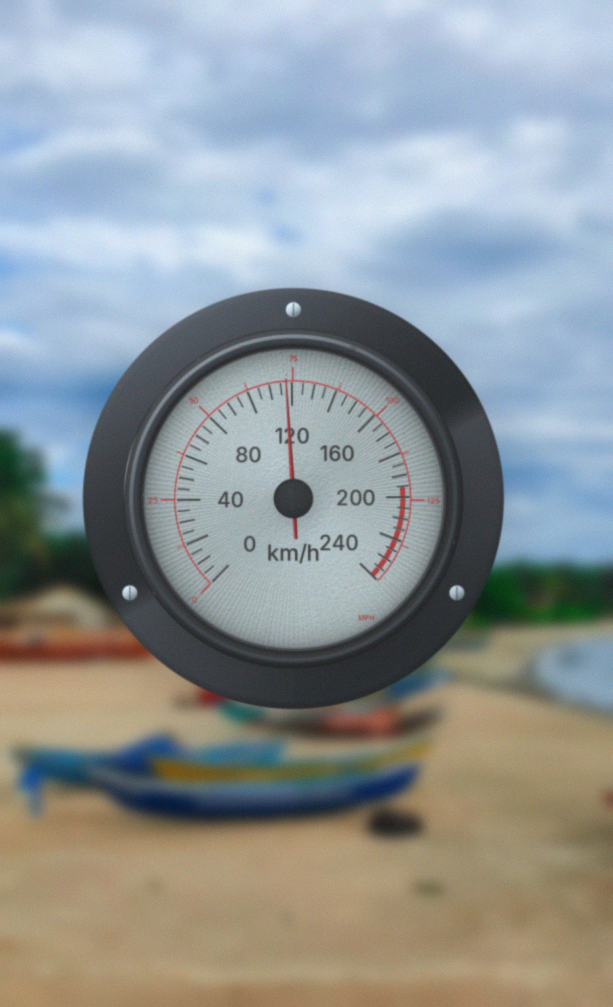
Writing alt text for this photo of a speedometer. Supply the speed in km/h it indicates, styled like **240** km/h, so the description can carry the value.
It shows **117.5** km/h
